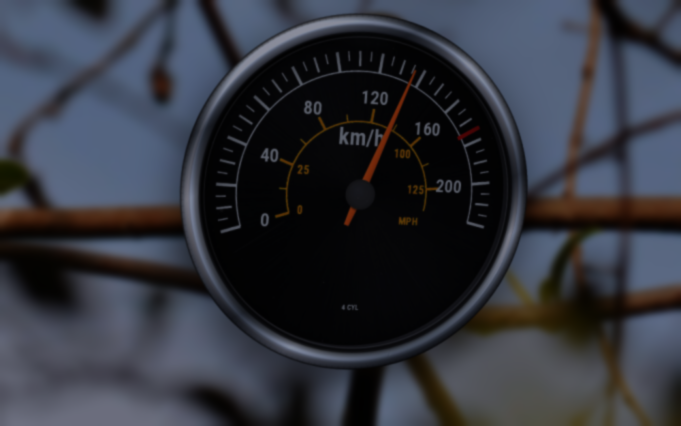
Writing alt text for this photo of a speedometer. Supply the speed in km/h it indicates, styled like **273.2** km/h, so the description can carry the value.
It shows **135** km/h
